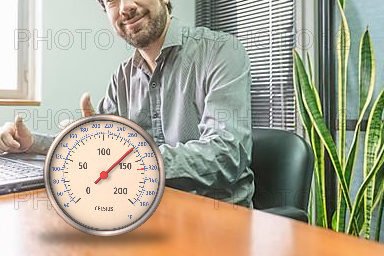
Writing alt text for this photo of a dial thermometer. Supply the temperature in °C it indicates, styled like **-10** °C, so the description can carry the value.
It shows **135** °C
